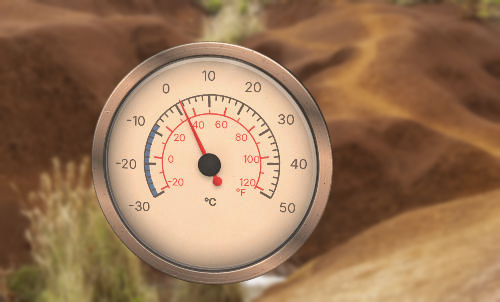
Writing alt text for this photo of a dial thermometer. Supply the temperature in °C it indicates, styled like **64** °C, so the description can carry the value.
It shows **2** °C
